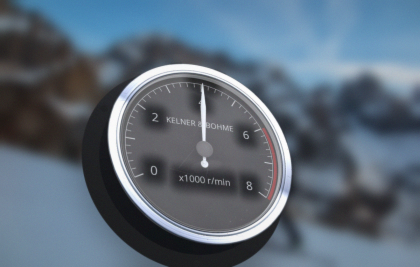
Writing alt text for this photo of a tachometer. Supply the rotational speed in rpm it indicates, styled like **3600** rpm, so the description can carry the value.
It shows **4000** rpm
